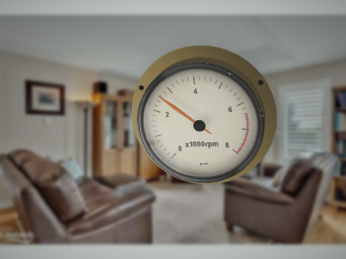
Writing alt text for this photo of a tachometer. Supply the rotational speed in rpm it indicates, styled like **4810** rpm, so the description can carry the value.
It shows **2600** rpm
